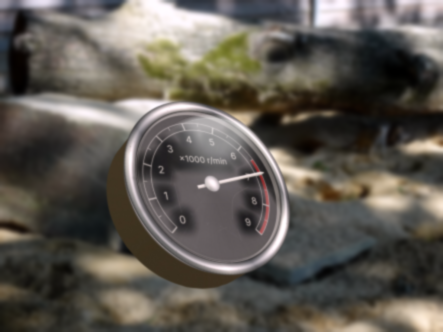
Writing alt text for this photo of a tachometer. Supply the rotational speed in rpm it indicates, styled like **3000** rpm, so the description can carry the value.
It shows **7000** rpm
